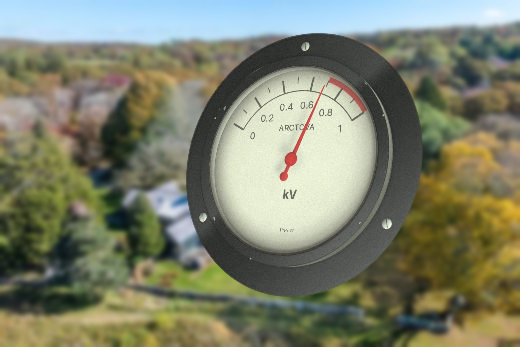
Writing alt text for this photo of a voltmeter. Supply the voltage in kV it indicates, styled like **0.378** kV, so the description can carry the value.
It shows **0.7** kV
